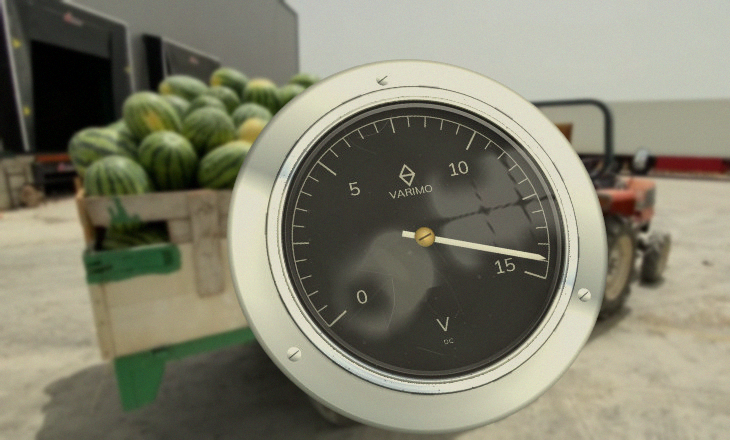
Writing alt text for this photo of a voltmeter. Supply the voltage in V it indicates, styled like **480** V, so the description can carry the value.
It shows **14.5** V
